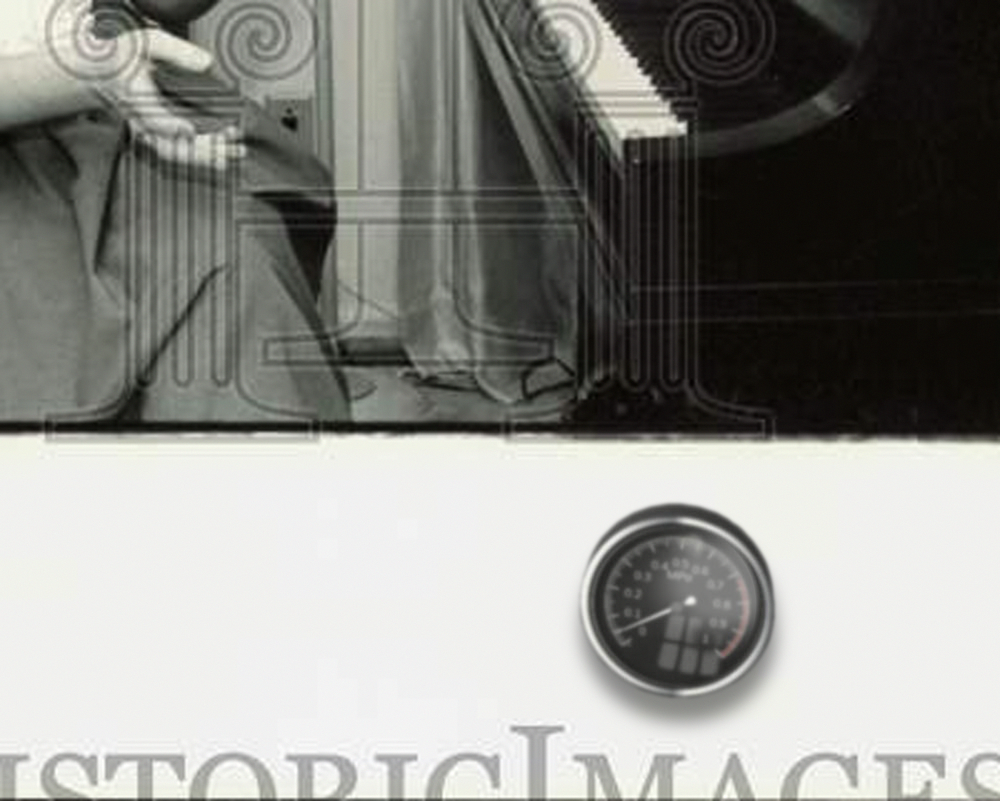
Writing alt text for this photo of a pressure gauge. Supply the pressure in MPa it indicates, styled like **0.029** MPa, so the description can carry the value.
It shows **0.05** MPa
